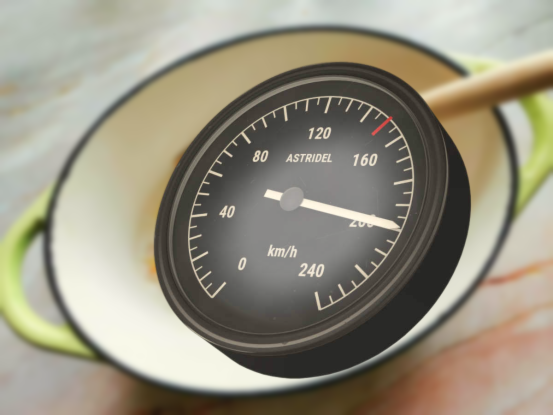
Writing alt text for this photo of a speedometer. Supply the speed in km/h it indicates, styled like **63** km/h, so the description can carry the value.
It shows **200** km/h
